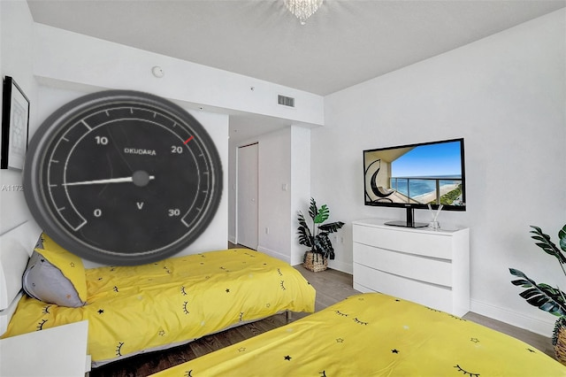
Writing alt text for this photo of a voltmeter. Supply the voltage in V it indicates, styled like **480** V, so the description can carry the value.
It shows **4** V
